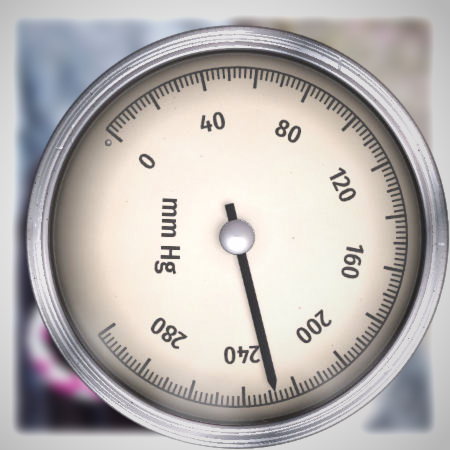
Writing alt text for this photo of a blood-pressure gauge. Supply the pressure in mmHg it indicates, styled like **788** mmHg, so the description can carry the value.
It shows **228** mmHg
